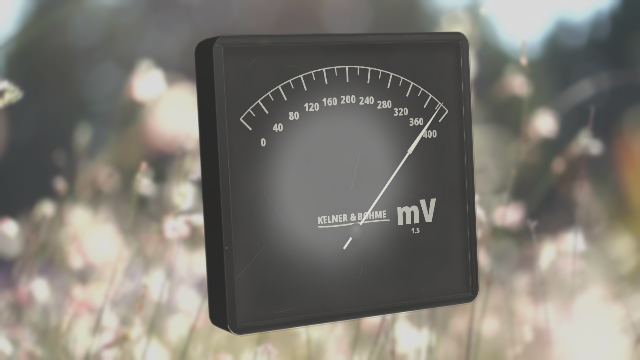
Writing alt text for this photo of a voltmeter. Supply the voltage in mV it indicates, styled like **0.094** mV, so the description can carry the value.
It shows **380** mV
